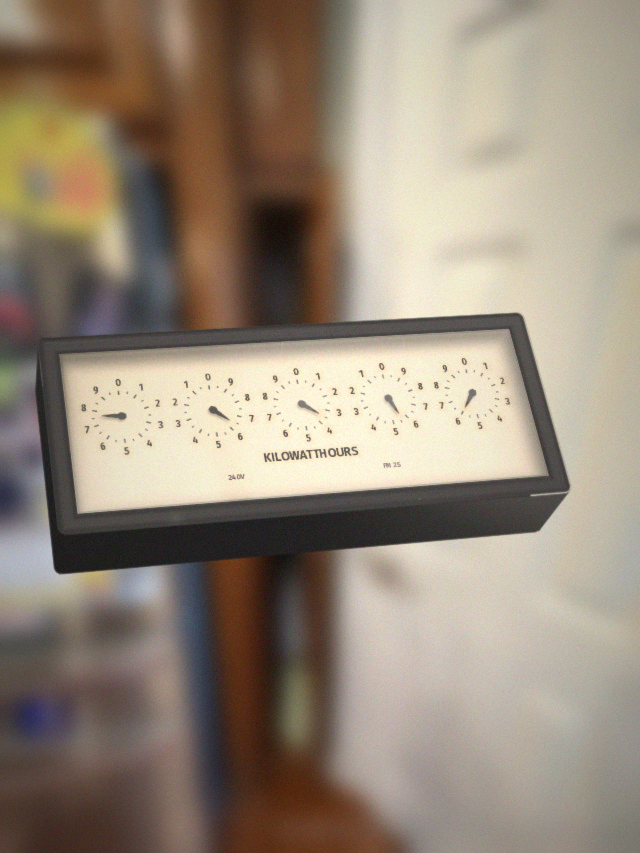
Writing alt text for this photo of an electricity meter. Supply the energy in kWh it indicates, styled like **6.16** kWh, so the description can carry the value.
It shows **76356** kWh
